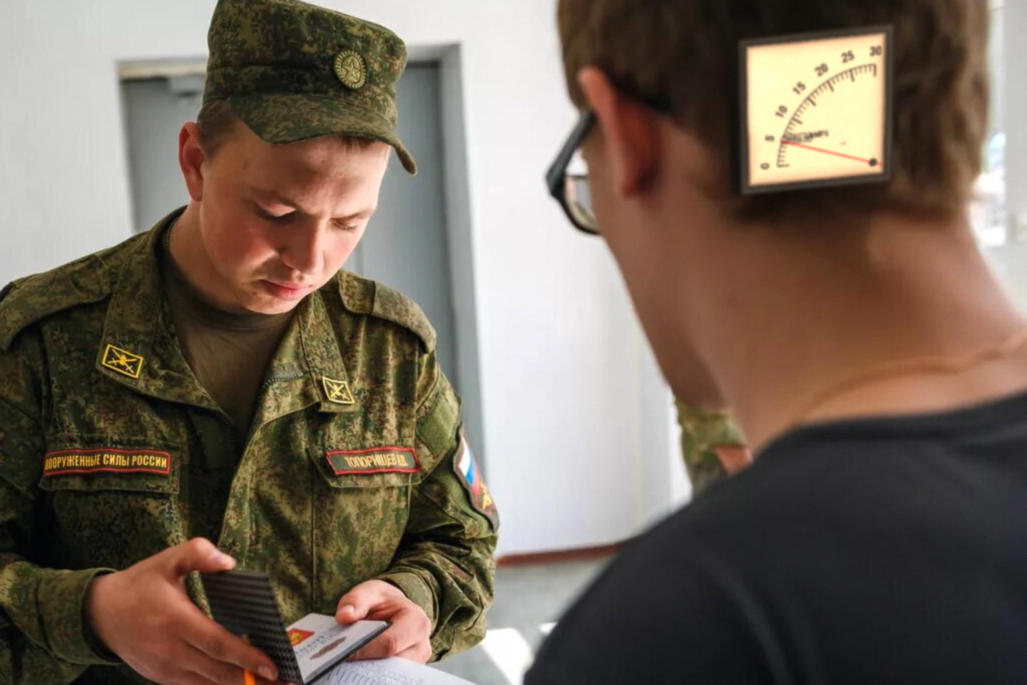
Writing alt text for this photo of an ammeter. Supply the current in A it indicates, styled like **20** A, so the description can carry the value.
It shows **5** A
